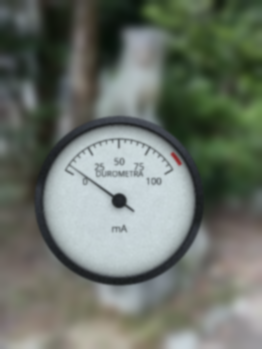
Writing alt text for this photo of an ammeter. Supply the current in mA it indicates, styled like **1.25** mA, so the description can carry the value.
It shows **5** mA
